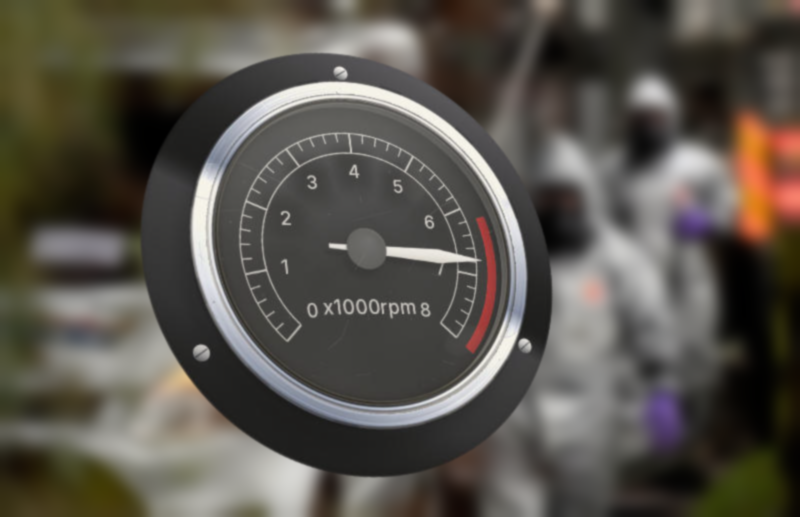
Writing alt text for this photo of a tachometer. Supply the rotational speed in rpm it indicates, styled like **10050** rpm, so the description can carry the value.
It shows **6800** rpm
